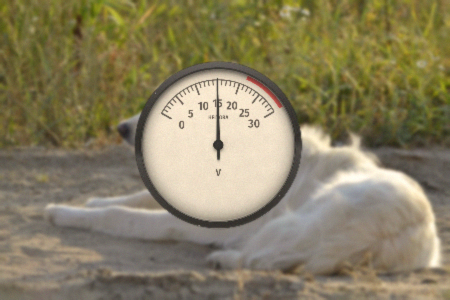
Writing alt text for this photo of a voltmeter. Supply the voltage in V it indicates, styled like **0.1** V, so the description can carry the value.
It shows **15** V
